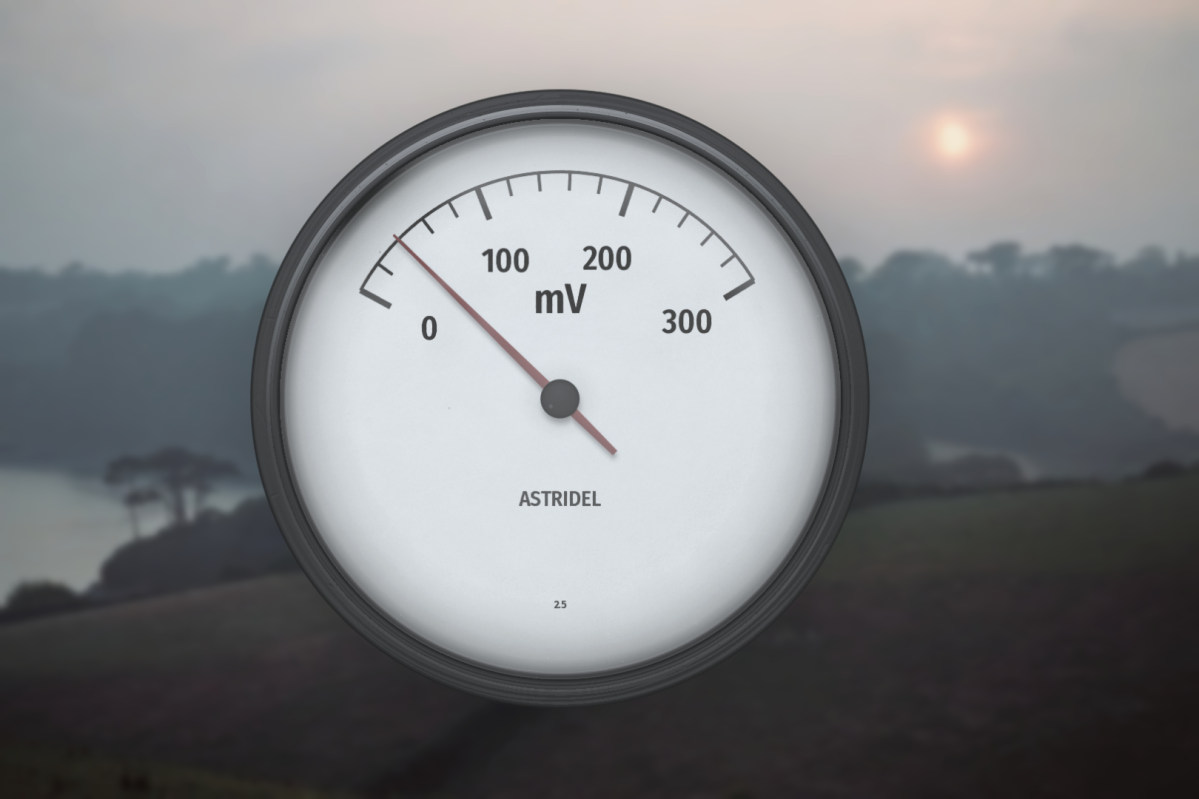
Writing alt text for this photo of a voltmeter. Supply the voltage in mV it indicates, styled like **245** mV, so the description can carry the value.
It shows **40** mV
